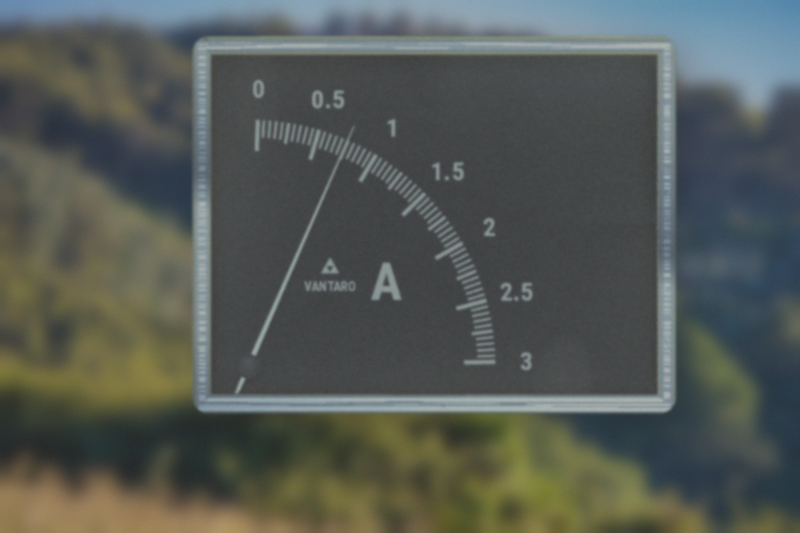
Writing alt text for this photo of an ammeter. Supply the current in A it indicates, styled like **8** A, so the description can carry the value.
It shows **0.75** A
